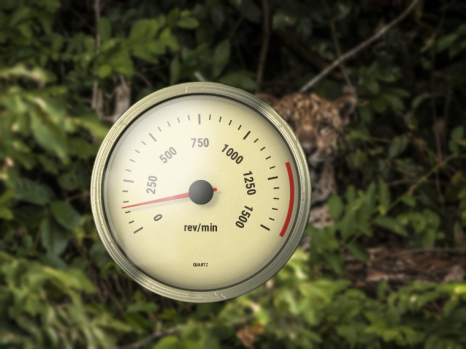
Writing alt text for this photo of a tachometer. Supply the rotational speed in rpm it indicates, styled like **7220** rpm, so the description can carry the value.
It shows **125** rpm
